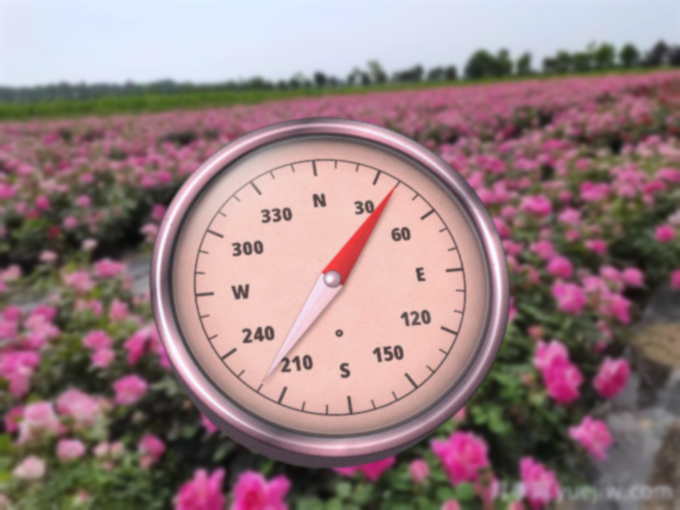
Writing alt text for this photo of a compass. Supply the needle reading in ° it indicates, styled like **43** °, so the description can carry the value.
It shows **40** °
